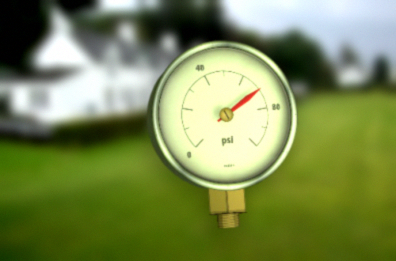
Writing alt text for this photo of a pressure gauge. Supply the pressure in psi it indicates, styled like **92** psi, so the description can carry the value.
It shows **70** psi
